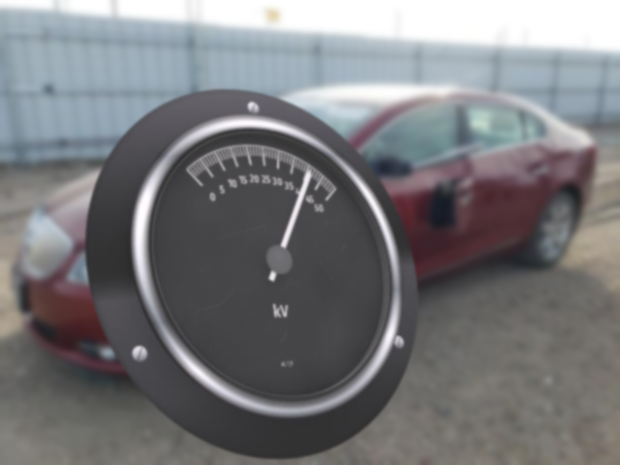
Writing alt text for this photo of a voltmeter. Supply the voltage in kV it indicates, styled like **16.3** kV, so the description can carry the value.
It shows **40** kV
